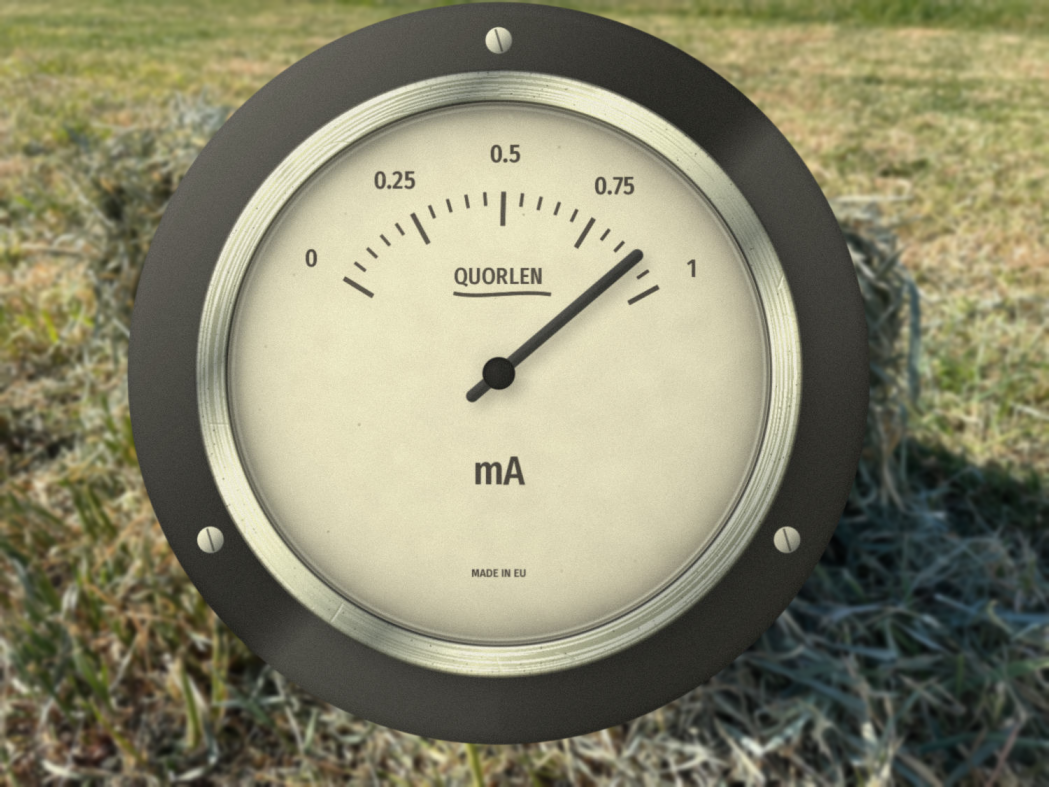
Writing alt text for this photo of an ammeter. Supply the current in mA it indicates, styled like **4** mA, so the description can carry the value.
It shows **0.9** mA
